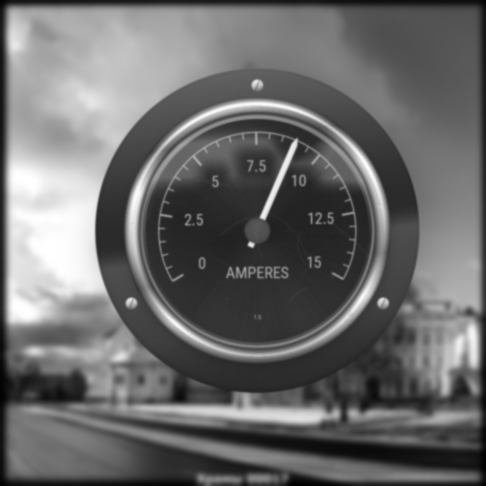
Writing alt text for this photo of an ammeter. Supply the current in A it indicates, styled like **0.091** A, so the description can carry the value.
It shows **9** A
